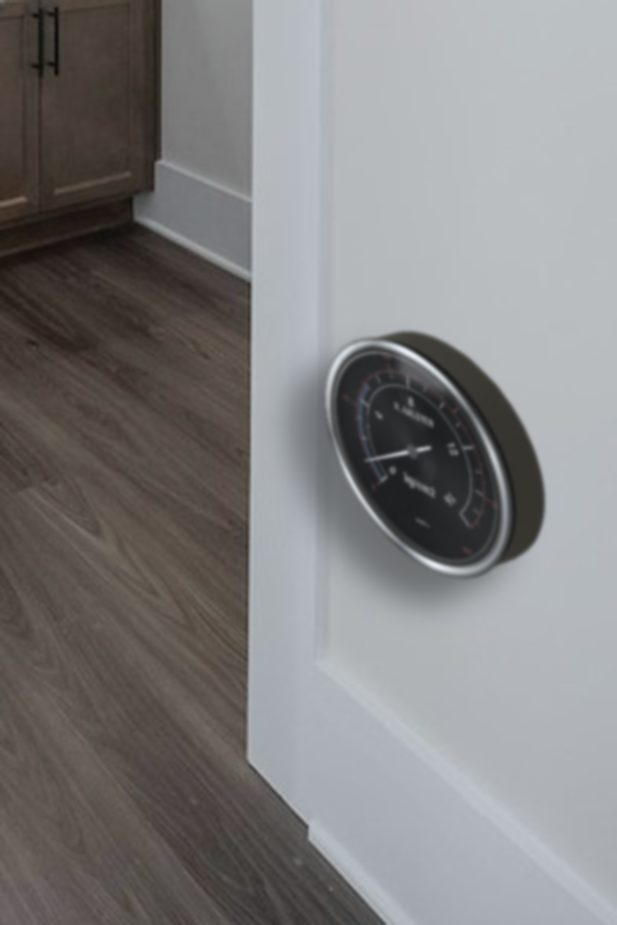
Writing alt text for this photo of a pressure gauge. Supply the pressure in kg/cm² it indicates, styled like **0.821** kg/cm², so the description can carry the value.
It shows **1** kg/cm²
